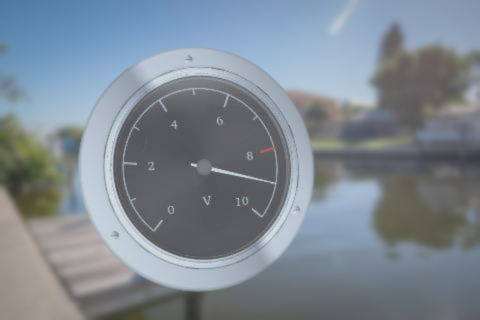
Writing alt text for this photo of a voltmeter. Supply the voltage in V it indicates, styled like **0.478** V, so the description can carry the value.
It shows **9** V
